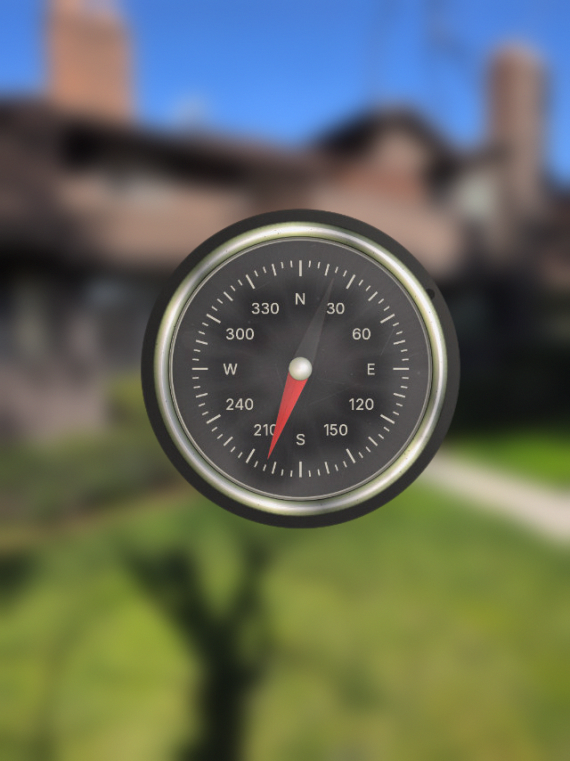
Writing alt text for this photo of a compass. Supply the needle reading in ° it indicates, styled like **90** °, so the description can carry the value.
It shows **200** °
